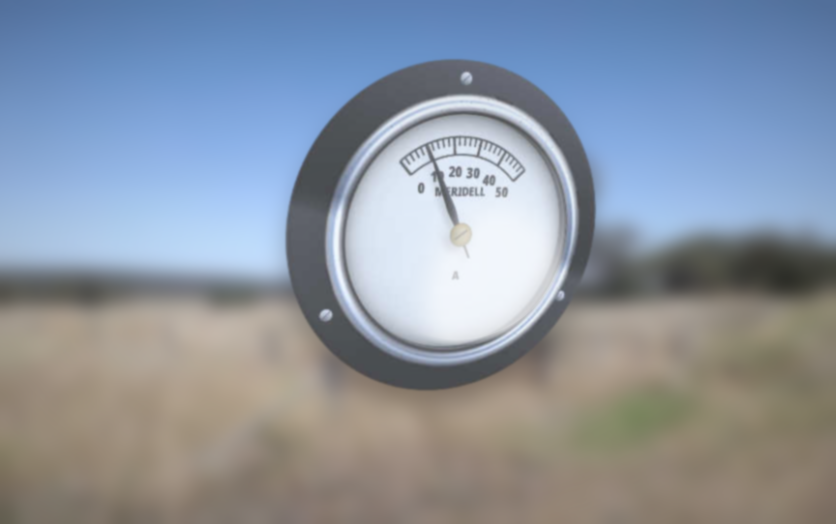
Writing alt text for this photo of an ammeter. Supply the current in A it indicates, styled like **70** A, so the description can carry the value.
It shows **10** A
